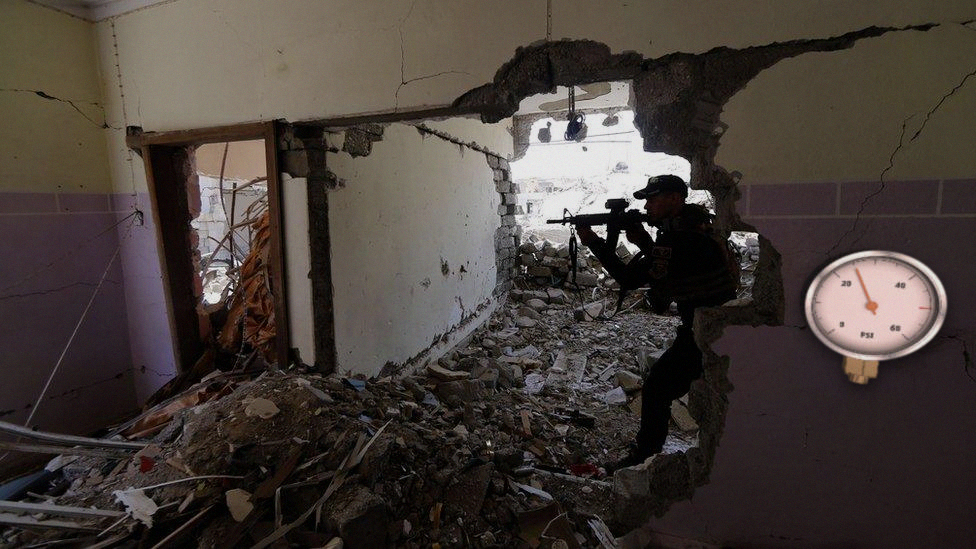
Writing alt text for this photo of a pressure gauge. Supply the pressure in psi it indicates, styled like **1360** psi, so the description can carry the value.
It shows **25** psi
